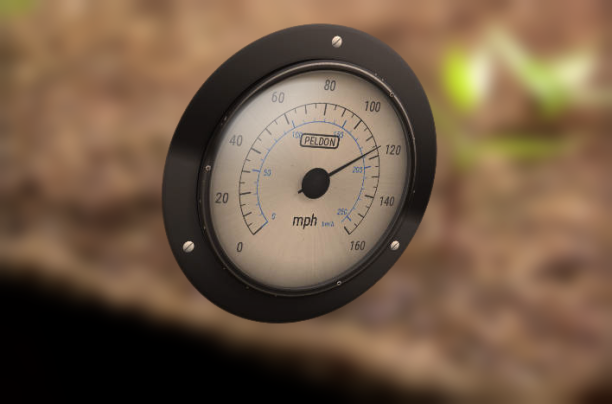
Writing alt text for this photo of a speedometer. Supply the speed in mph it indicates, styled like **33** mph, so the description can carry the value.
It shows **115** mph
